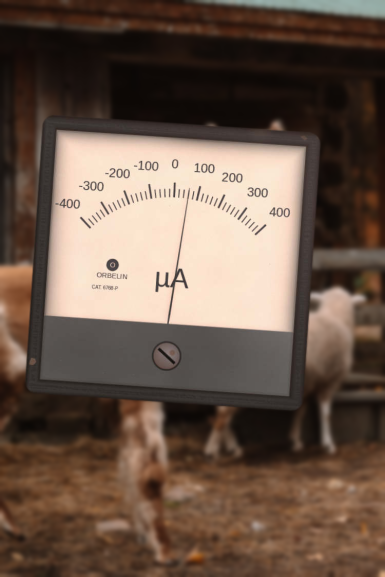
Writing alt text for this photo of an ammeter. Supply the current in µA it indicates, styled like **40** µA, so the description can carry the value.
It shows **60** µA
